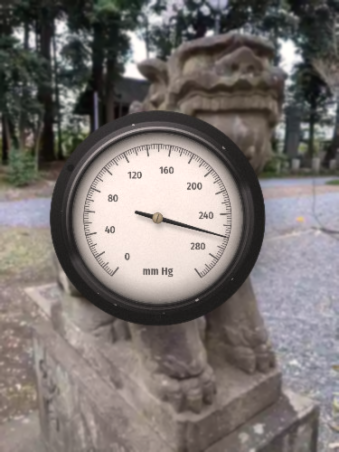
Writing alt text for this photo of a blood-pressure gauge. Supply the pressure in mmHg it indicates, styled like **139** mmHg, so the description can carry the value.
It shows **260** mmHg
